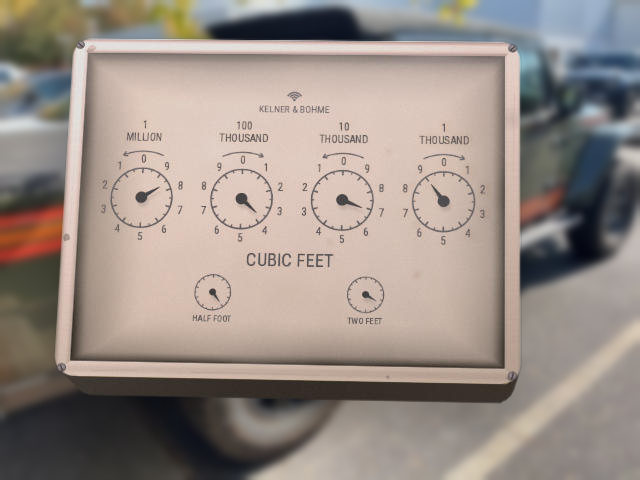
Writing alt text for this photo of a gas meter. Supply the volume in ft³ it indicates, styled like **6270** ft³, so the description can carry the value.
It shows **836900** ft³
